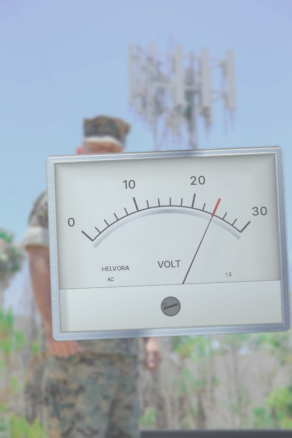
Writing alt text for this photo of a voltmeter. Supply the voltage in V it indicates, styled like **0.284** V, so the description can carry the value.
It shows **24** V
